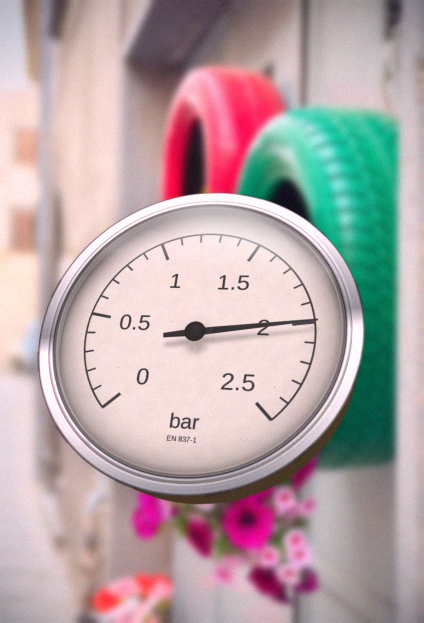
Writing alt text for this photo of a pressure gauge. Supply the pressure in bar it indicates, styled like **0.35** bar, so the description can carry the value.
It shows **2** bar
